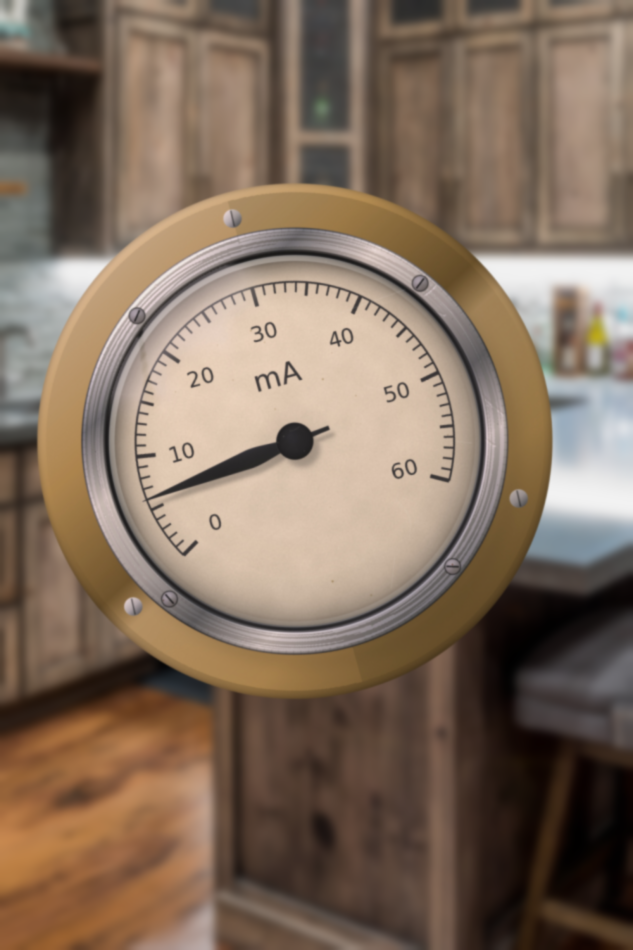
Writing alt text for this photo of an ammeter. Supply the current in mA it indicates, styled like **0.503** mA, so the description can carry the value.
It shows **6** mA
